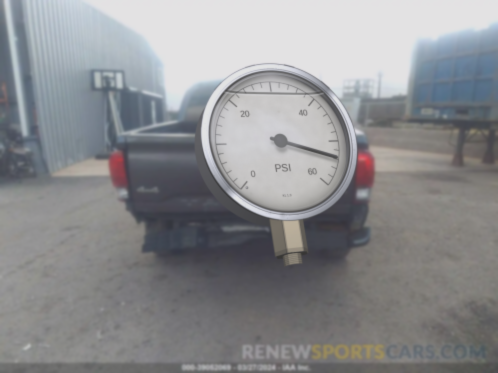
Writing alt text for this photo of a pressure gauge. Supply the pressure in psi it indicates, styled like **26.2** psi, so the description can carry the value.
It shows **54** psi
